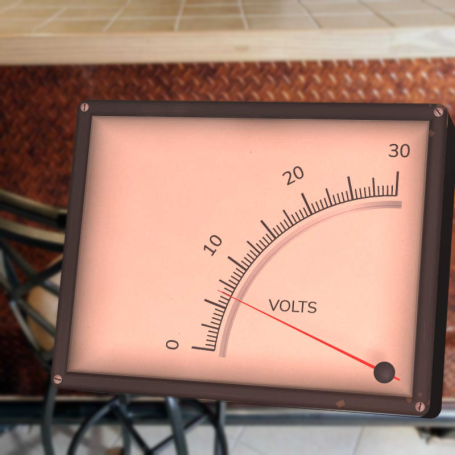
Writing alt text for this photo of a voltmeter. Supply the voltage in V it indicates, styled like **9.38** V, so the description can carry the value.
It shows **6.5** V
